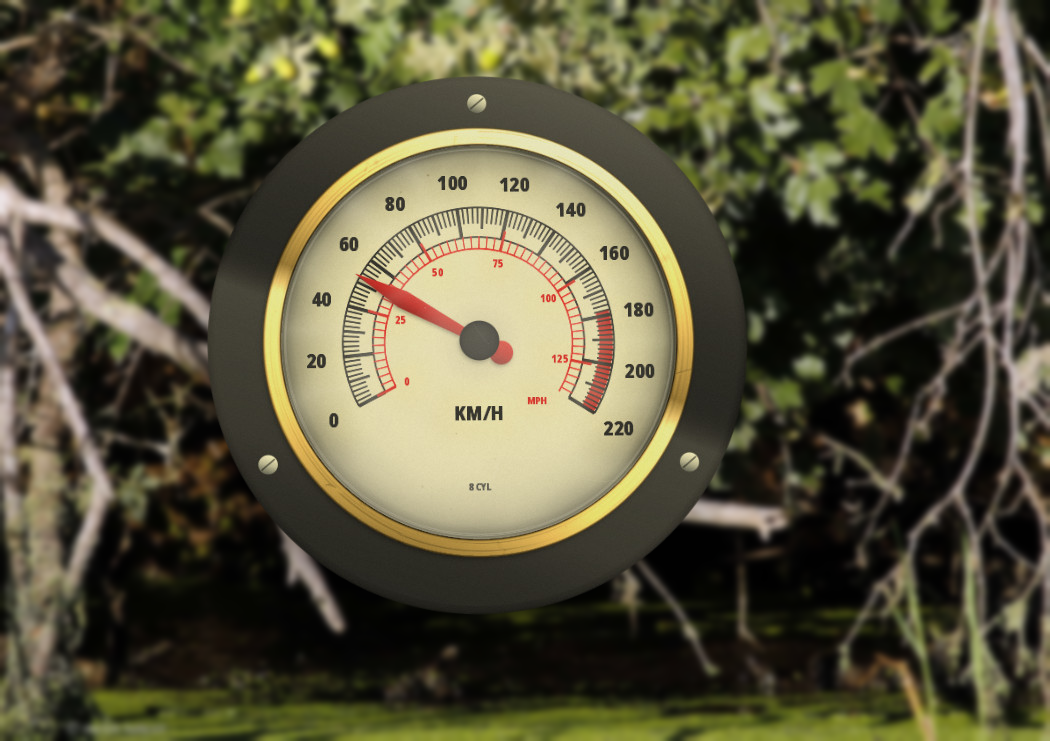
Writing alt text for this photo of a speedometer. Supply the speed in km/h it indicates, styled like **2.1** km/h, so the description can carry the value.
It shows **52** km/h
